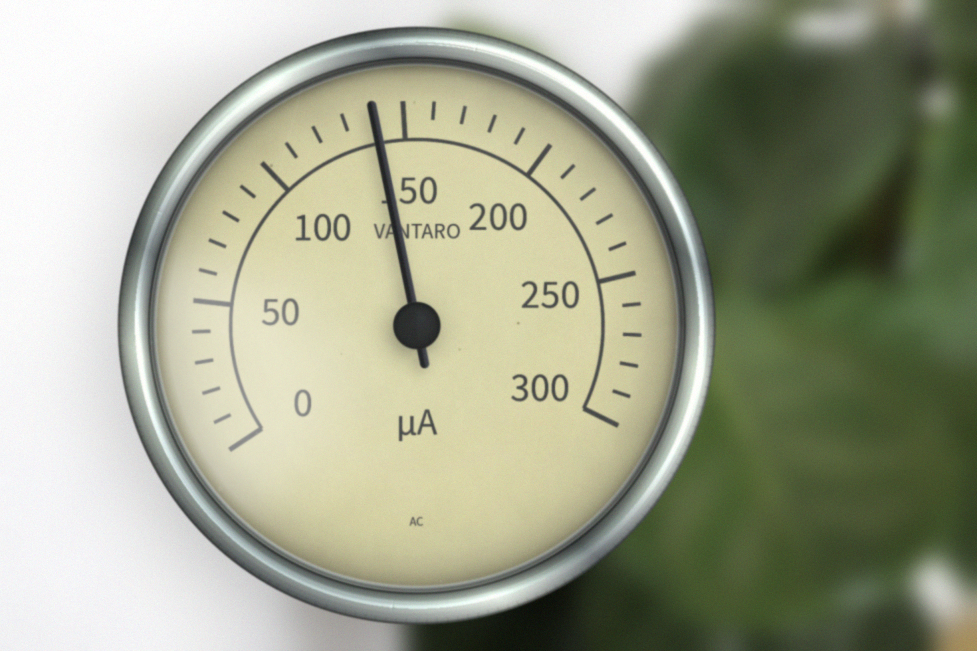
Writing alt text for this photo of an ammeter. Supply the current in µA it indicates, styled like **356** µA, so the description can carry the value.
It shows **140** µA
